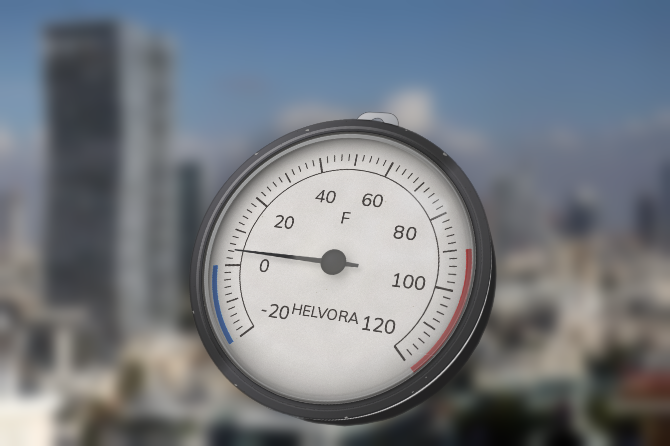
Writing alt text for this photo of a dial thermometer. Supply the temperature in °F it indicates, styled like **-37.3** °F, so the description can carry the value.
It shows **4** °F
